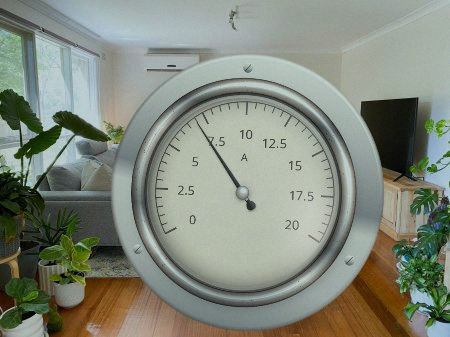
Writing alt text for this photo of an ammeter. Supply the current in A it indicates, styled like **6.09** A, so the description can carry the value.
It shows **7** A
